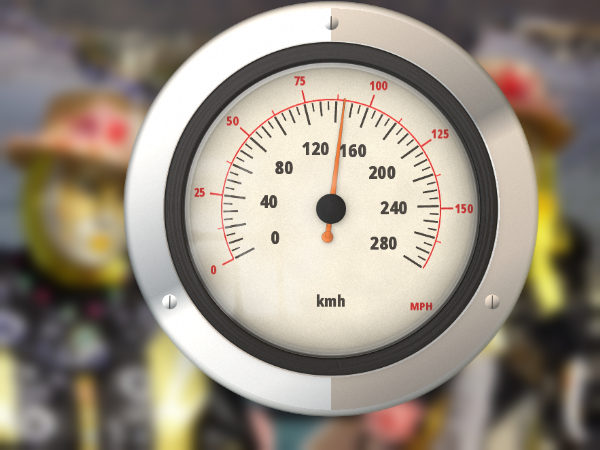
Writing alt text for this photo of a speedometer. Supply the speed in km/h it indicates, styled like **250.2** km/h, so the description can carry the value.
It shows **145** km/h
